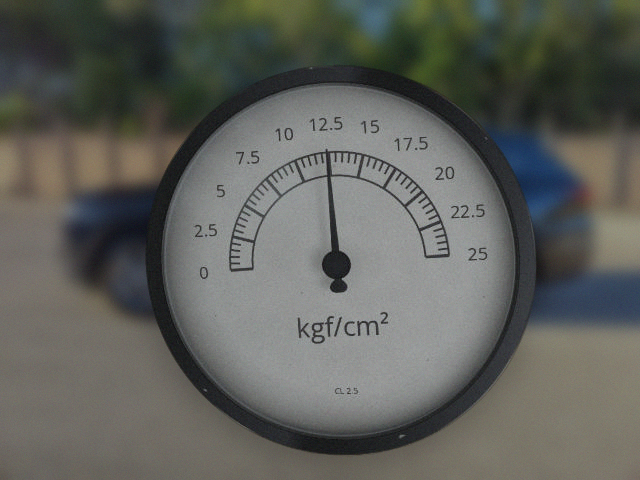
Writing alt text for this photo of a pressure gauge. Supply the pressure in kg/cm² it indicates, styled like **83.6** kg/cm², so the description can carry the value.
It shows **12.5** kg/cm²
